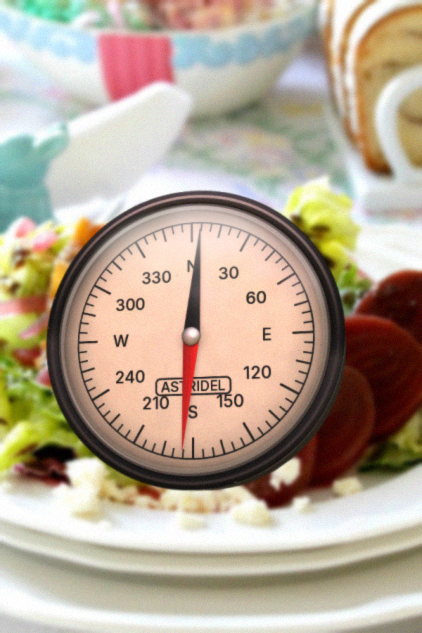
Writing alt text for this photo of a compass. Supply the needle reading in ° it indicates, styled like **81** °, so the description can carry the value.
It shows **185** °
